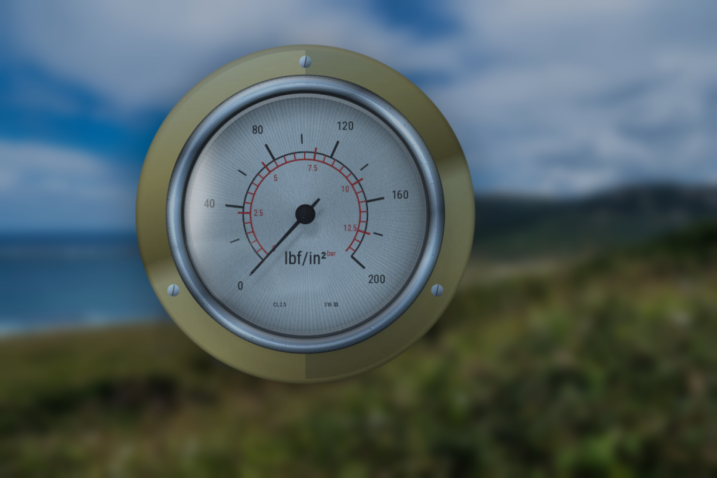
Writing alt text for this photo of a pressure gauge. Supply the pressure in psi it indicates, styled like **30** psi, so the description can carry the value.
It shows **0** psi
